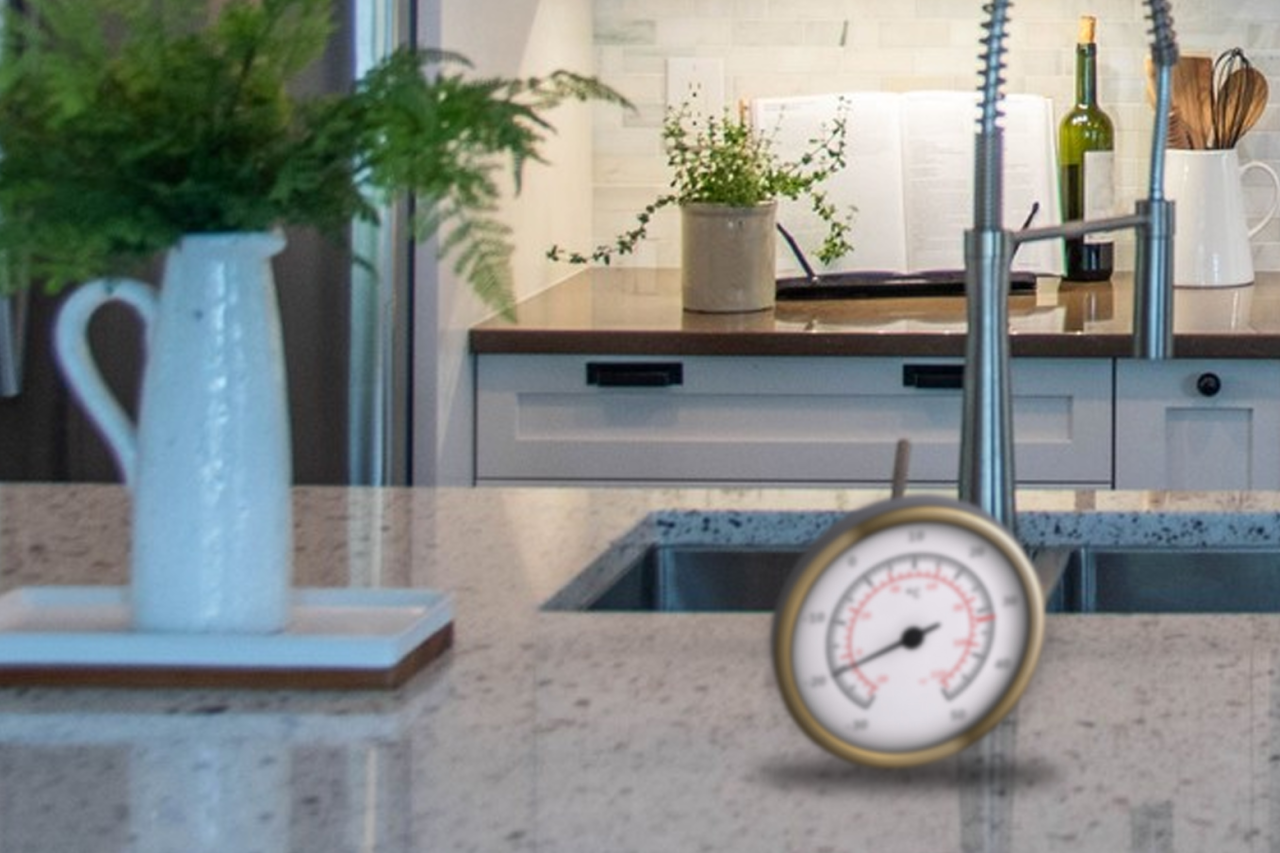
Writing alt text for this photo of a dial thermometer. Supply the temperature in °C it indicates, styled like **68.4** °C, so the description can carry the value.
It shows **-20** °C
